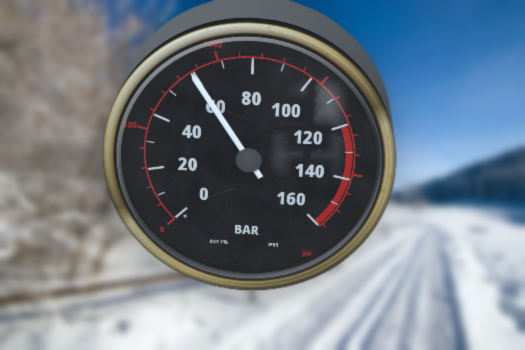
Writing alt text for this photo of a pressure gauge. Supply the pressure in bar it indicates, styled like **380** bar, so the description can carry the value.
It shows **60** bar
